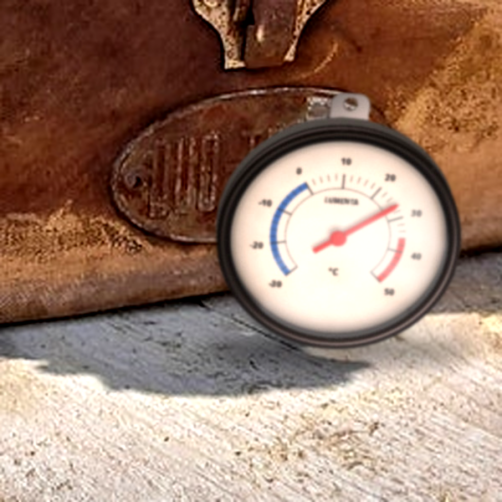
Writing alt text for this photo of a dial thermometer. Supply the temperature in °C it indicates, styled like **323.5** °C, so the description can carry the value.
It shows **26** °C
